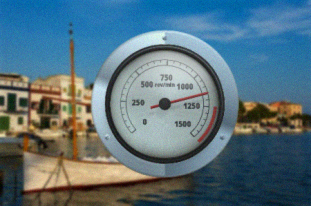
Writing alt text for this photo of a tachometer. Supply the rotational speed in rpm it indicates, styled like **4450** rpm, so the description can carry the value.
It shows **1150** rpm
